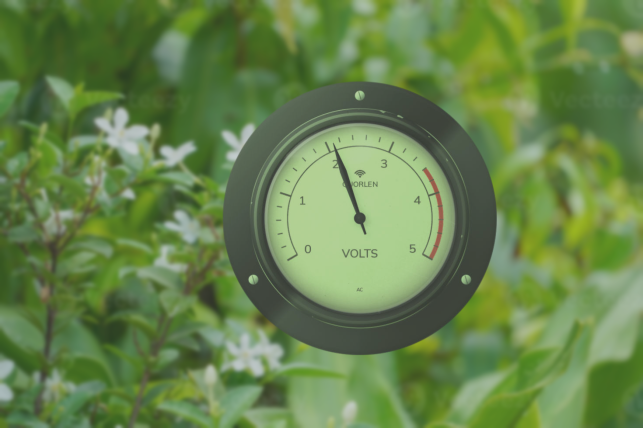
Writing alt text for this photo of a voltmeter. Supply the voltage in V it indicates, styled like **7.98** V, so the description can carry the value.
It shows **2.1** V
